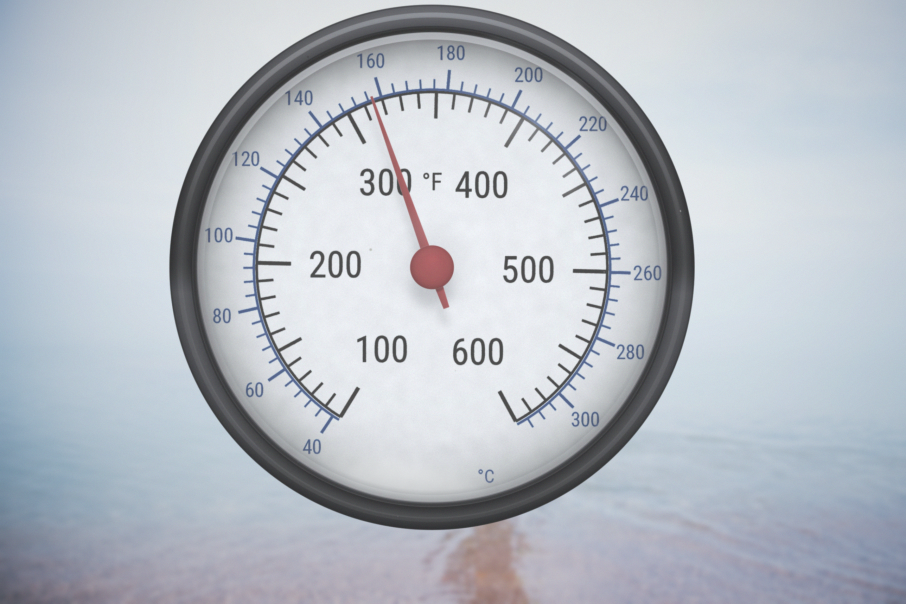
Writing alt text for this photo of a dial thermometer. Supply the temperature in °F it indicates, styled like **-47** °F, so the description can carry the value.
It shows **315** °F
